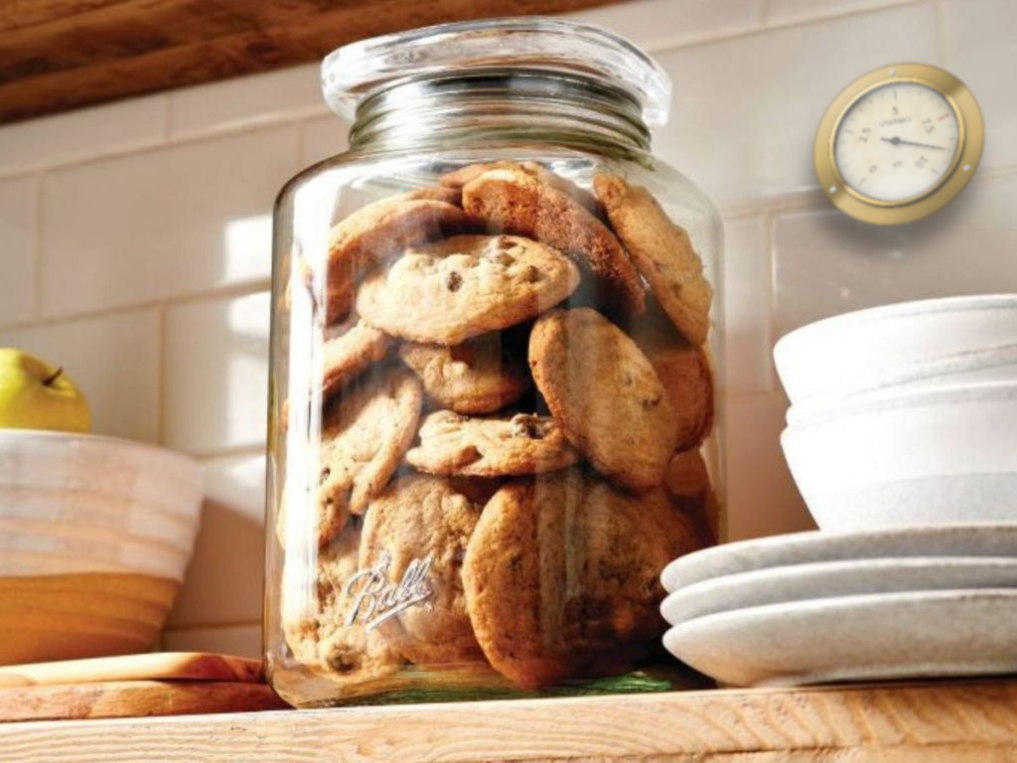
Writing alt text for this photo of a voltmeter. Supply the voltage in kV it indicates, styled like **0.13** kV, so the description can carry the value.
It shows **9** kV
